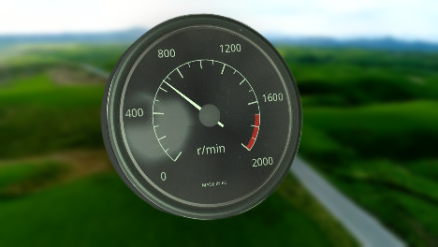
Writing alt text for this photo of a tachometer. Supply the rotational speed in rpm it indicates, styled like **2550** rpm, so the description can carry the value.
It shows **650** rpm
